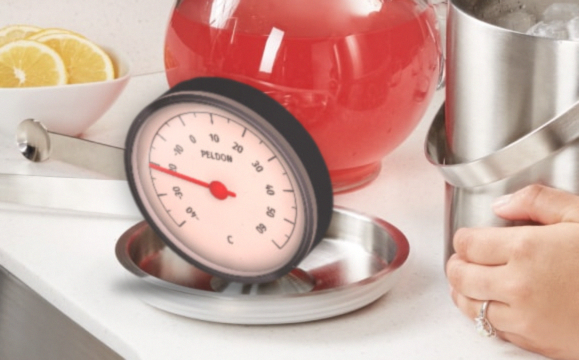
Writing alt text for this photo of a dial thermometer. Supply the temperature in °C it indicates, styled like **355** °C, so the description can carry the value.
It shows **-20** °C
